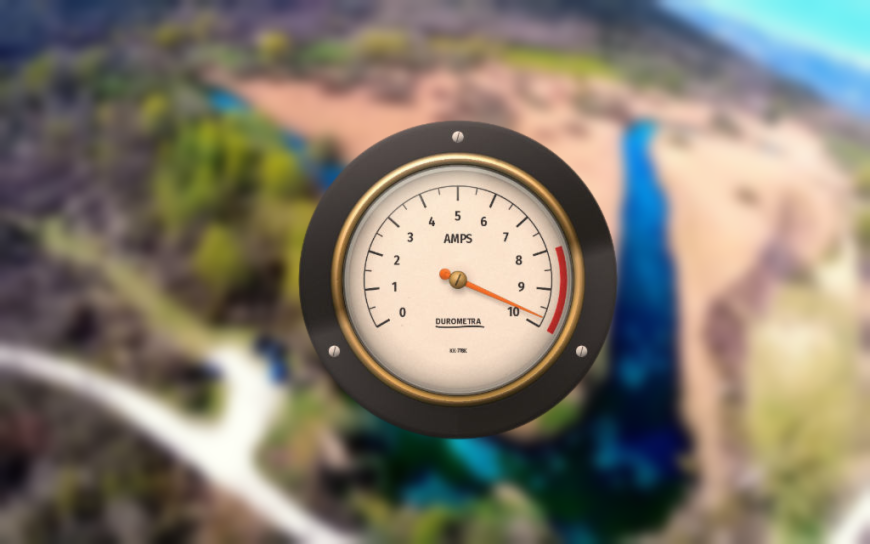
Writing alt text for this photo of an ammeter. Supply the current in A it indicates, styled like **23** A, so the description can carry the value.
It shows **9.75** A
